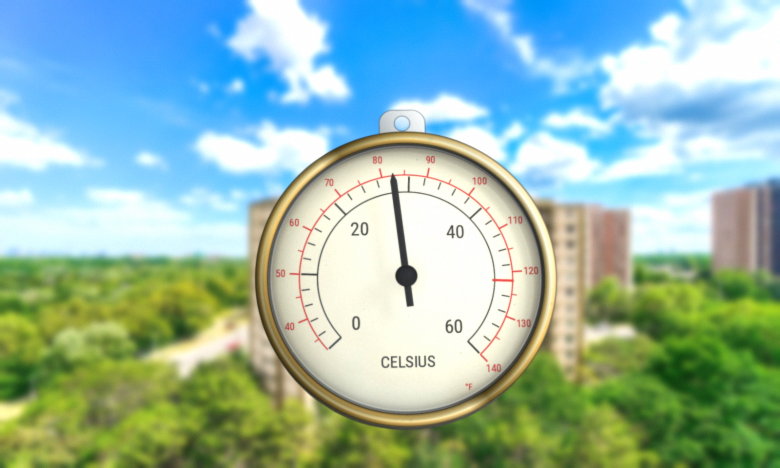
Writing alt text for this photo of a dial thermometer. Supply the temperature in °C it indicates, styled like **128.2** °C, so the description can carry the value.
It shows **28** °C
